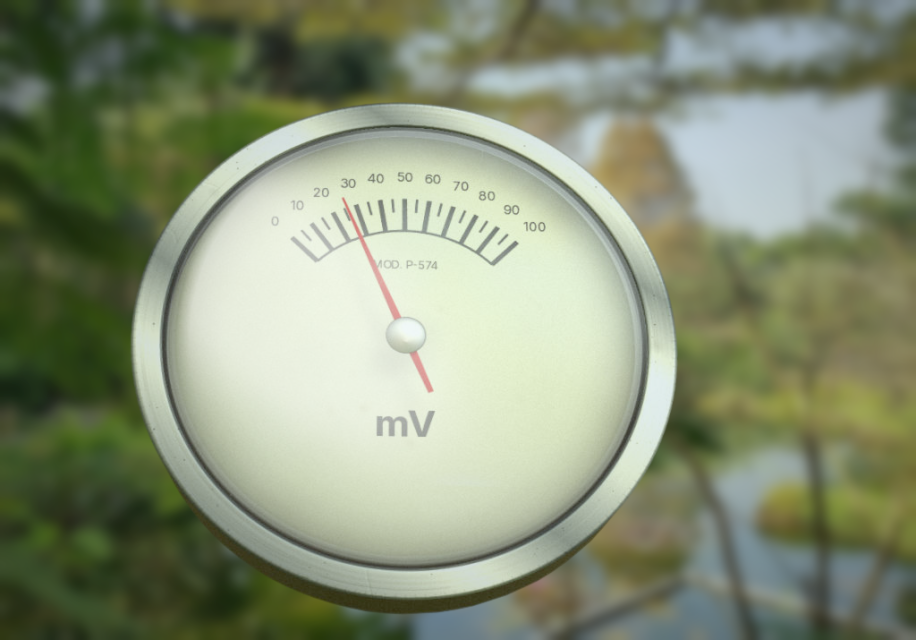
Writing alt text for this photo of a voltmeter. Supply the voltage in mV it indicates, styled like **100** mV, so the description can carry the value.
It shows **25** mV
